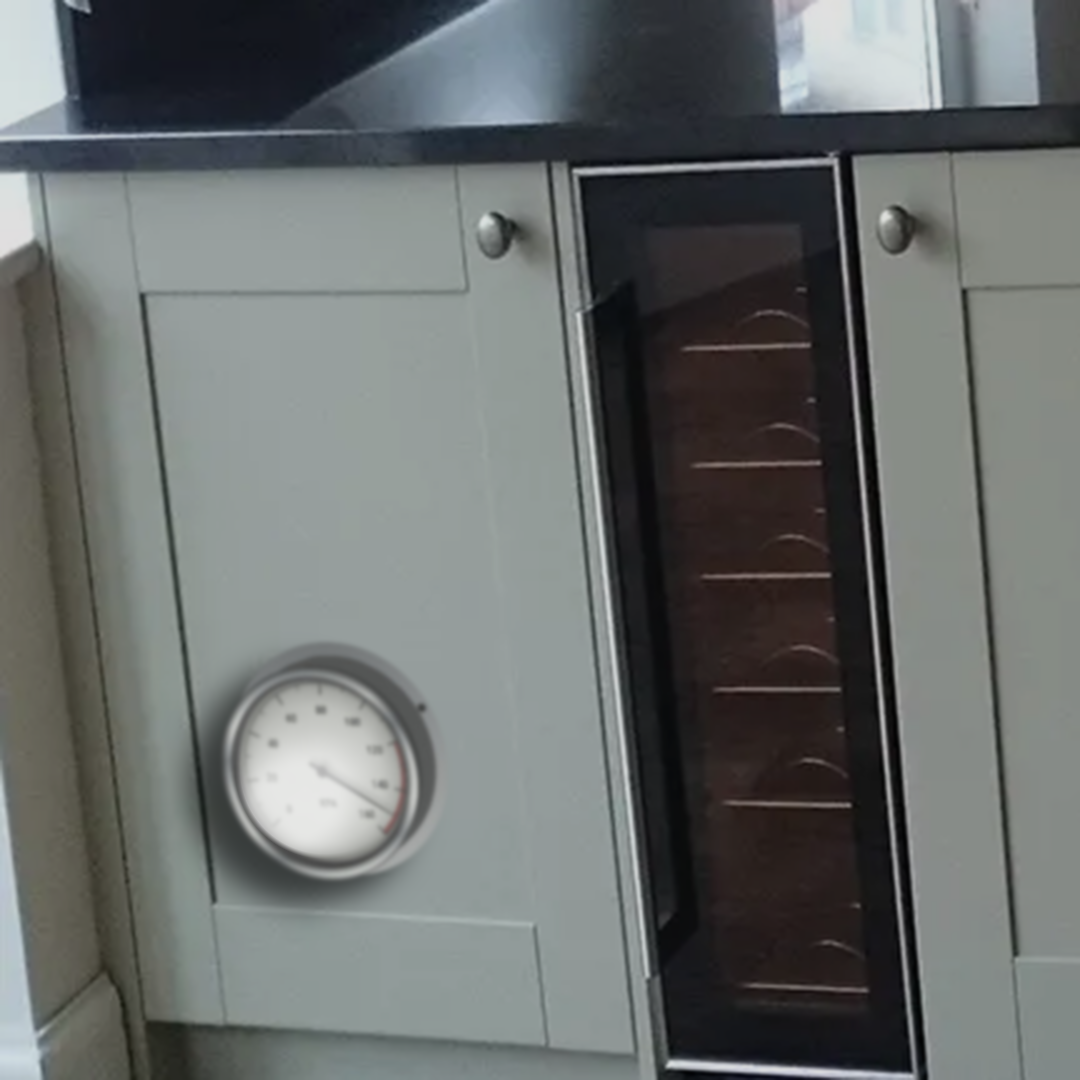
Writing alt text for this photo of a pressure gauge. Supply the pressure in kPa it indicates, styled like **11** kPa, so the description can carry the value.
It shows **150** kPa
